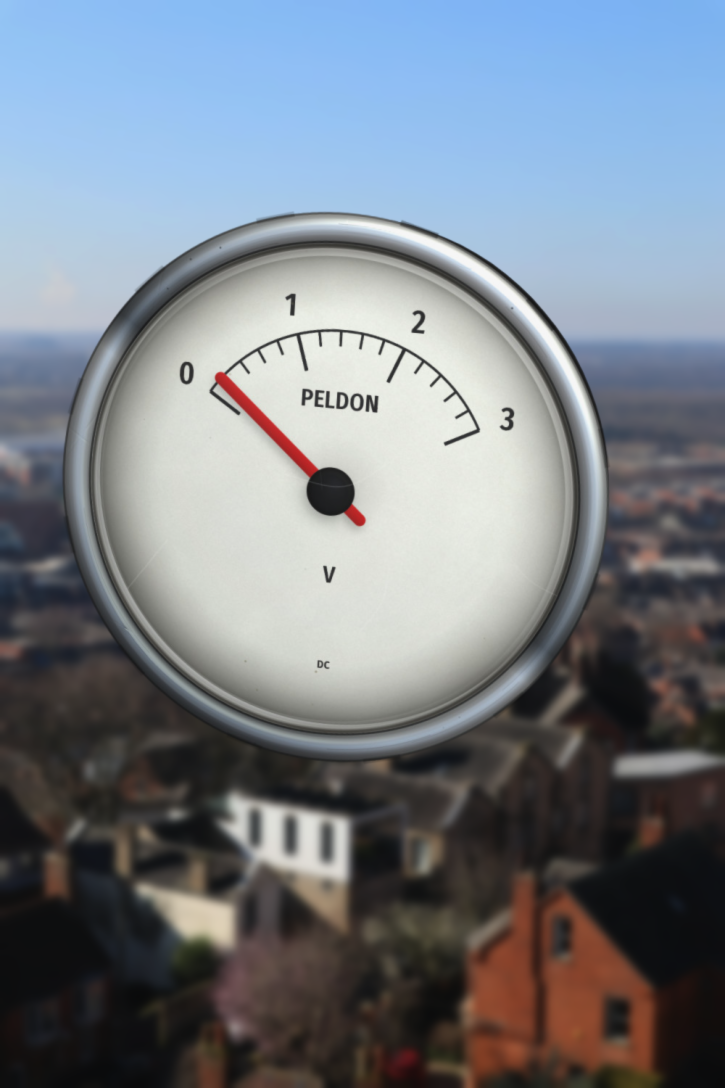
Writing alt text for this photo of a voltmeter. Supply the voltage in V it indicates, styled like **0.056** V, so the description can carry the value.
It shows **0.2** V
